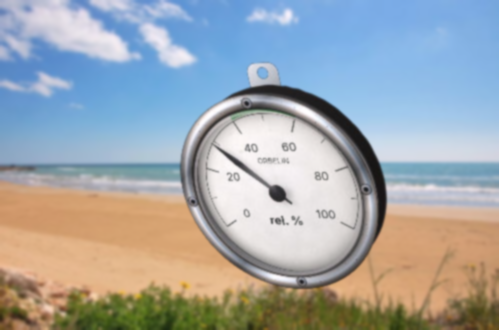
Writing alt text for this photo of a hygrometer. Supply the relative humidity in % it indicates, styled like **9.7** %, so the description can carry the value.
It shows **30** %
